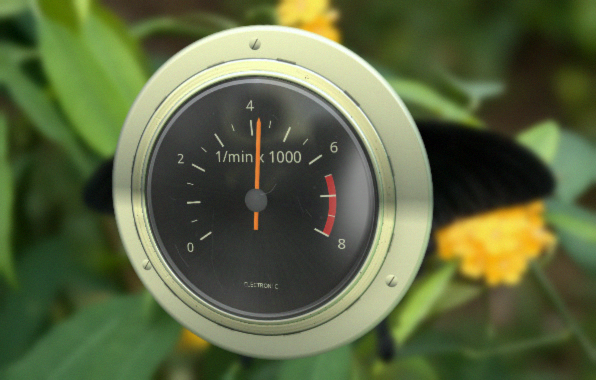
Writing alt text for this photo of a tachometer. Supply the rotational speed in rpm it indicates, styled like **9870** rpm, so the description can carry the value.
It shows **4250** rpm
